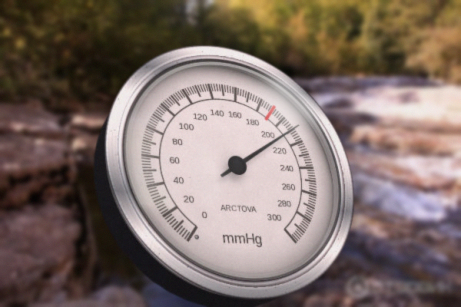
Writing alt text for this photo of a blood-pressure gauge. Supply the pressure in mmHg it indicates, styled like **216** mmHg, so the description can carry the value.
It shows **210** mmHg
